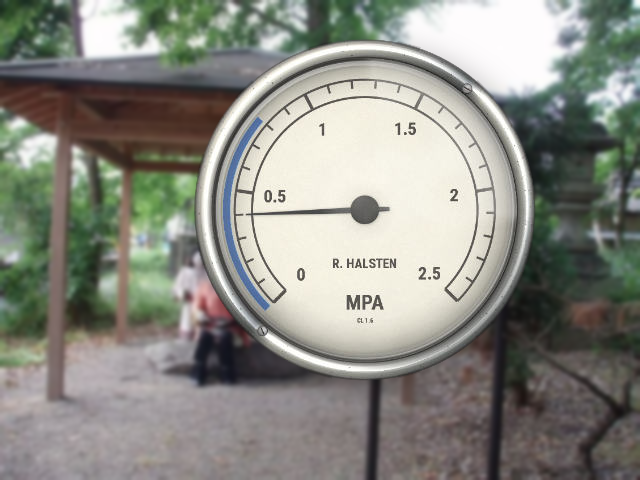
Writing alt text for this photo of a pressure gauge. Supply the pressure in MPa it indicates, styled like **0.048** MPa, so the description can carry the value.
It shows **0.4** MPa
